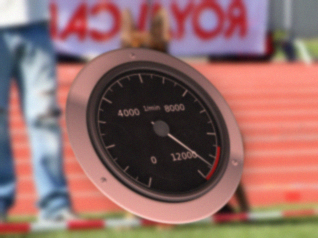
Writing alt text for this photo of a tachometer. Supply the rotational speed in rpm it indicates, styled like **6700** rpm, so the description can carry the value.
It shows **11500** rpm
